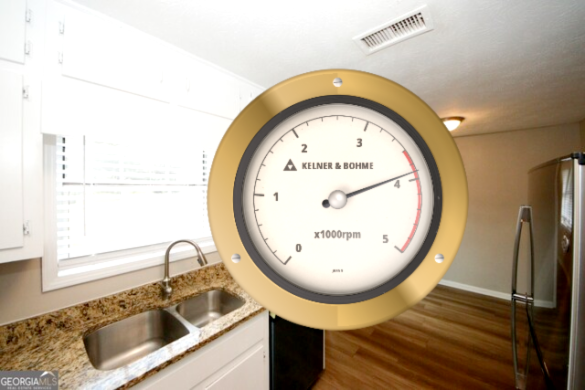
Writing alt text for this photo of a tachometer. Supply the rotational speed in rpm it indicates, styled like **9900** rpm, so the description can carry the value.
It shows **3900** rpm
